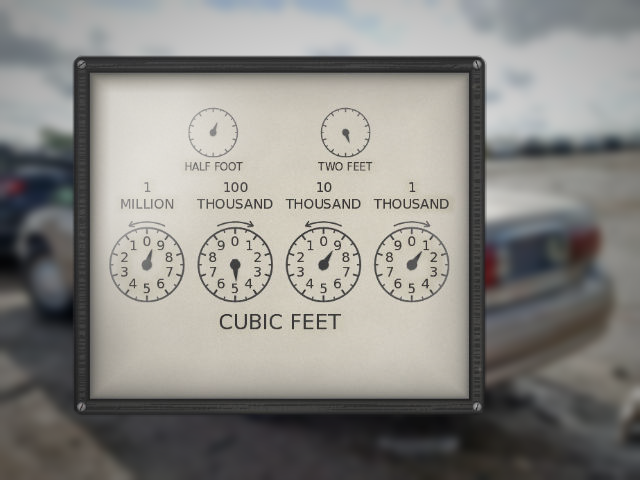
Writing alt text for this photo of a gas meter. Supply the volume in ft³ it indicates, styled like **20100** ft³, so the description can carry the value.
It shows **949100** ft³
